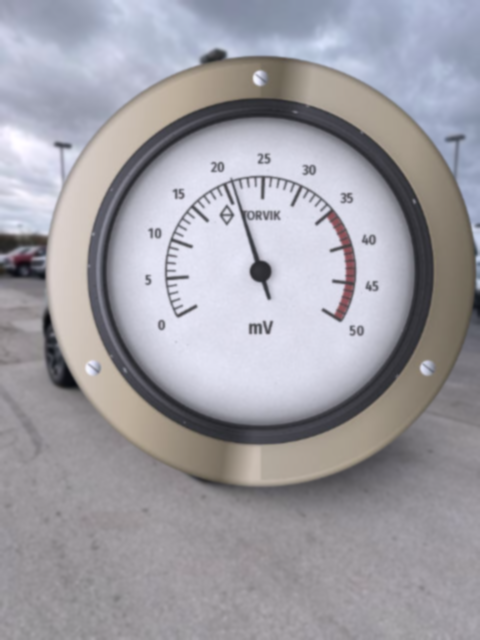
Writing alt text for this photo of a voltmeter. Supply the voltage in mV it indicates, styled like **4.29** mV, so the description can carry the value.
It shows **21** mV
